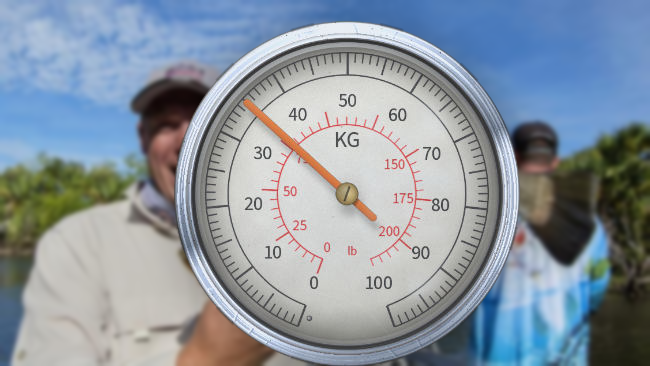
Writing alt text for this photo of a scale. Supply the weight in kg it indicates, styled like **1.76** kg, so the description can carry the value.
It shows **35** kg
